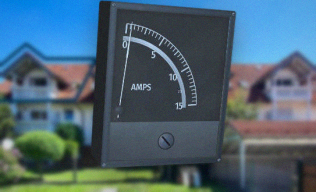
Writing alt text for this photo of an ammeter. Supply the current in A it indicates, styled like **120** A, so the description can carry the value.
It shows **0.5** A
